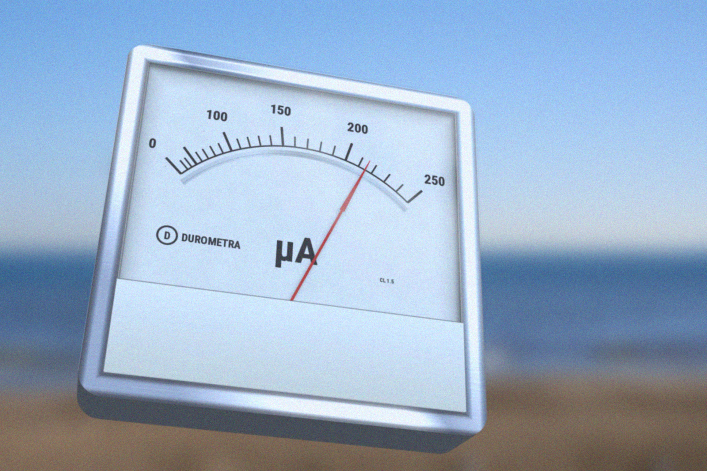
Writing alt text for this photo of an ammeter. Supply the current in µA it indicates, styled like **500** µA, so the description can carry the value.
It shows **215** µA
